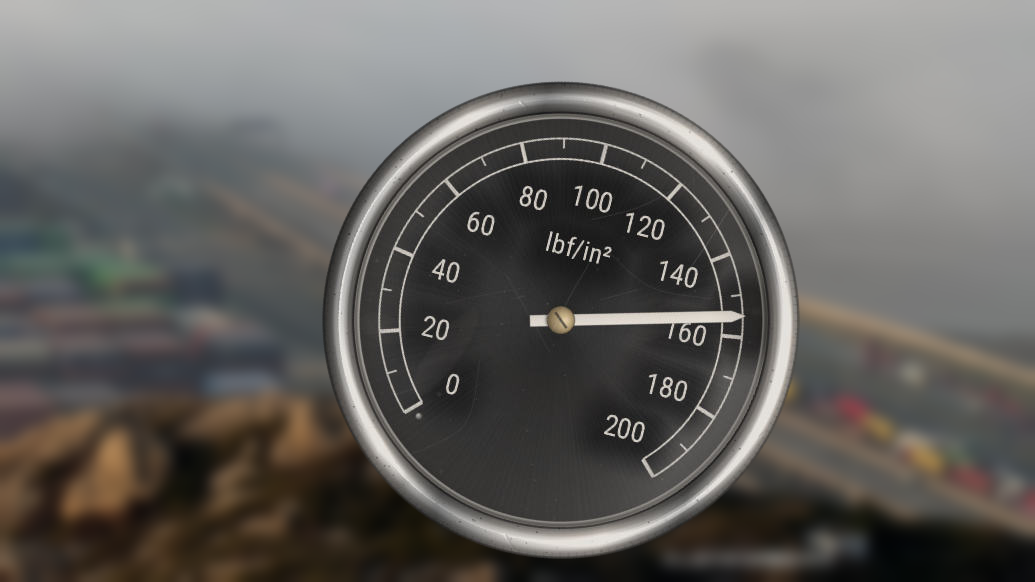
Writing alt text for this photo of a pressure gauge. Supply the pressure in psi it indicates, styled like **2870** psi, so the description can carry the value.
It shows **155** psi
